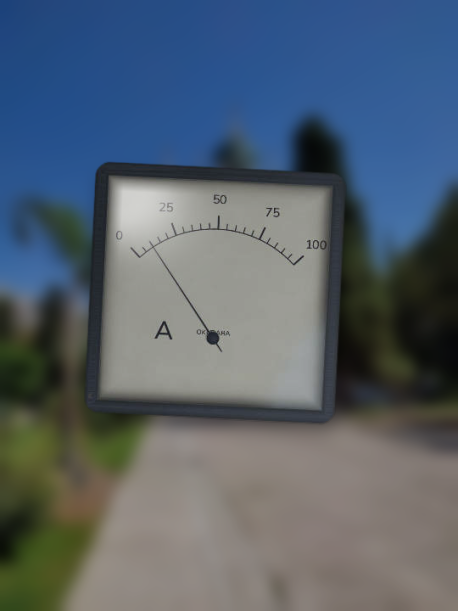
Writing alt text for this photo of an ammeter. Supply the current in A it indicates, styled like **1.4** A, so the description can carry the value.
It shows **10** A
